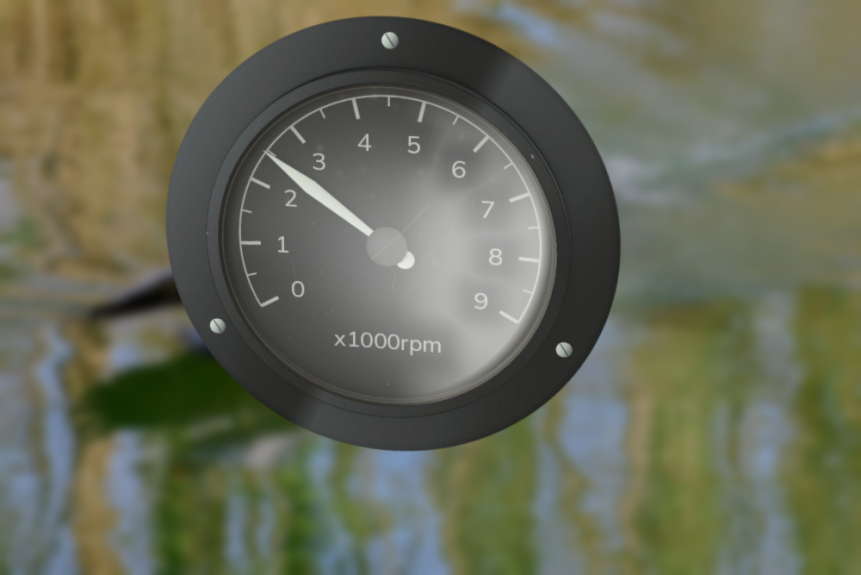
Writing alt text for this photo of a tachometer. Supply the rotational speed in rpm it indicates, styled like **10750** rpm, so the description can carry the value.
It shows **2500** rpm
